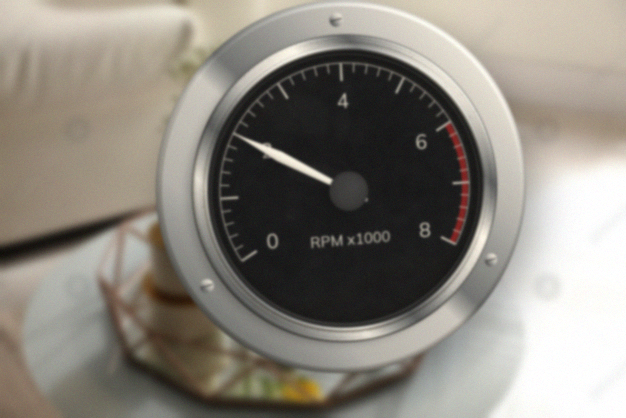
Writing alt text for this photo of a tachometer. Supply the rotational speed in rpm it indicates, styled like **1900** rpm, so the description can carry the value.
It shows **2000** rpm
